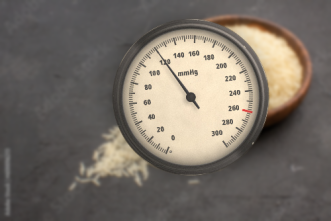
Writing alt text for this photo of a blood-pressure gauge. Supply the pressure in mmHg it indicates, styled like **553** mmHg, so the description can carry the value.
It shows **120** mmHg
